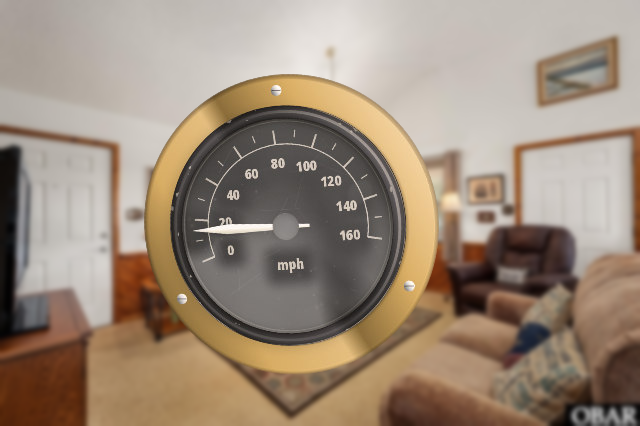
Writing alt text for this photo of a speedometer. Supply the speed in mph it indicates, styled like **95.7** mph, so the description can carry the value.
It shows **15** mph
